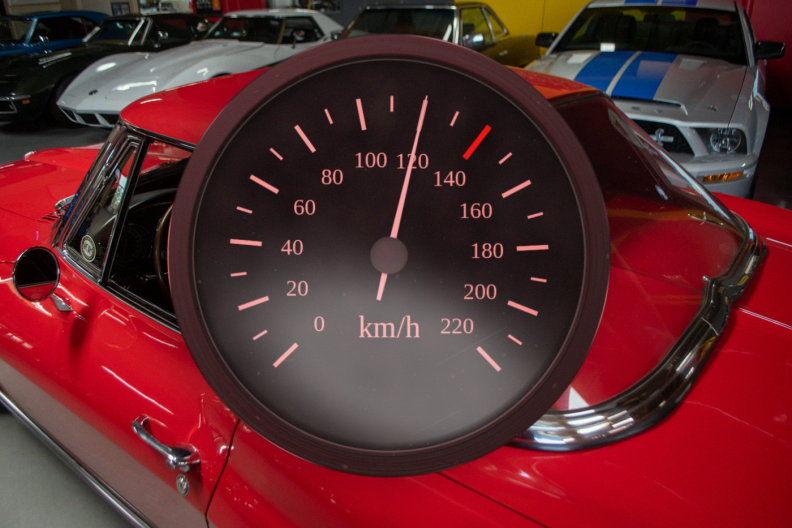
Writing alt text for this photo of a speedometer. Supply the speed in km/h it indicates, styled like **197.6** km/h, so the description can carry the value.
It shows **120** km/h
